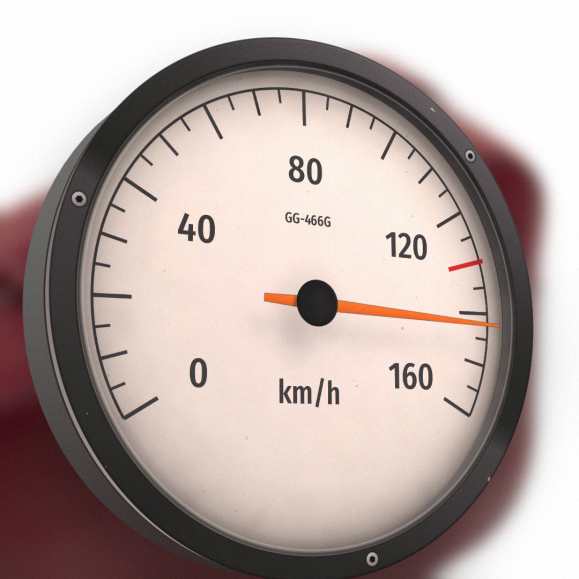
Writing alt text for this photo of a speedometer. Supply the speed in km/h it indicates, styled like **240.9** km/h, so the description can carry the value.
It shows **142.5** km/h
